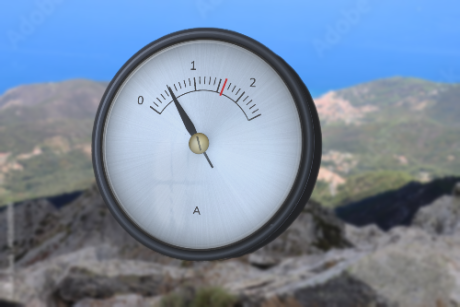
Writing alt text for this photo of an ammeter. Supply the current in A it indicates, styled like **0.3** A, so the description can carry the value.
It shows **0.5** A
